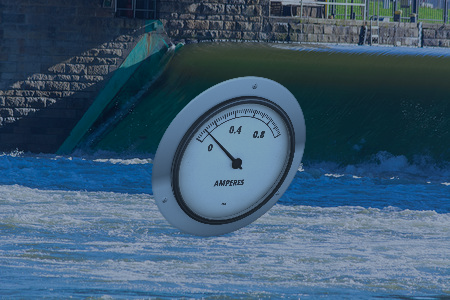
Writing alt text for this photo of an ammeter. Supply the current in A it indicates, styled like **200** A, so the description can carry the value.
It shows **0.1** A
